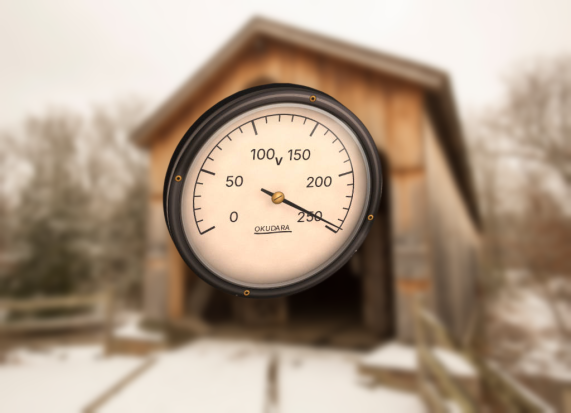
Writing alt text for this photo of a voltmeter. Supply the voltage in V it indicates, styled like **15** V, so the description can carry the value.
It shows **245** V
